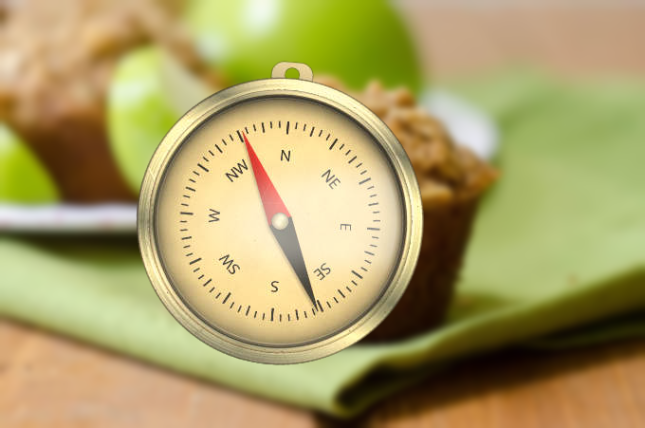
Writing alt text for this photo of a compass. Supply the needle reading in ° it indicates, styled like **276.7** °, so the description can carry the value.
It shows **332.5** °
